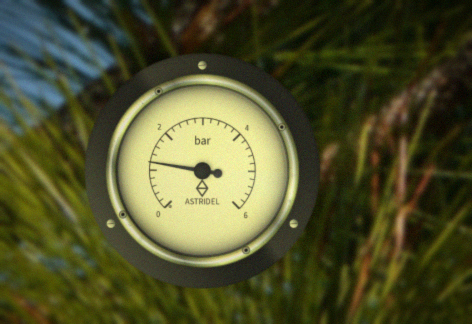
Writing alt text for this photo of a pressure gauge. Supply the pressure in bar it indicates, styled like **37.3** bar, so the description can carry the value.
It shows **1.2** bar
